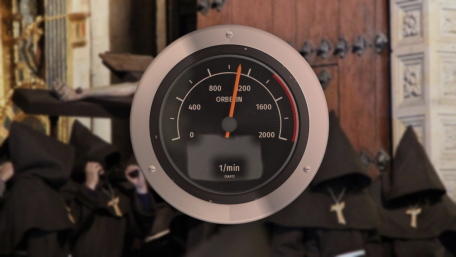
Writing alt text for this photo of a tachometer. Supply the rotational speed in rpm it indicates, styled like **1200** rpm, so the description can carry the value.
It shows **1100** rpm
